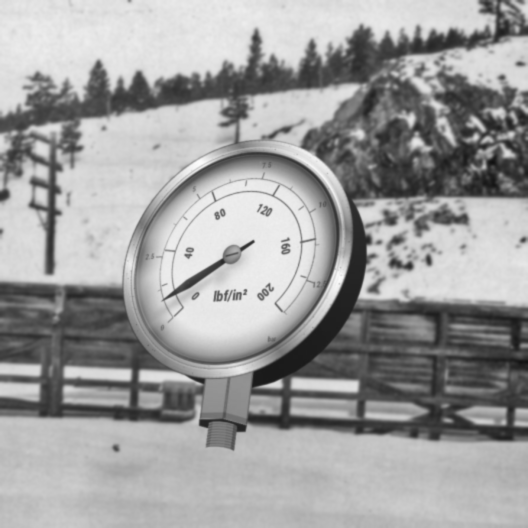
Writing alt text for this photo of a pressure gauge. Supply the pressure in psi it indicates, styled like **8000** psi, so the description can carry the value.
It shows **10** psi
